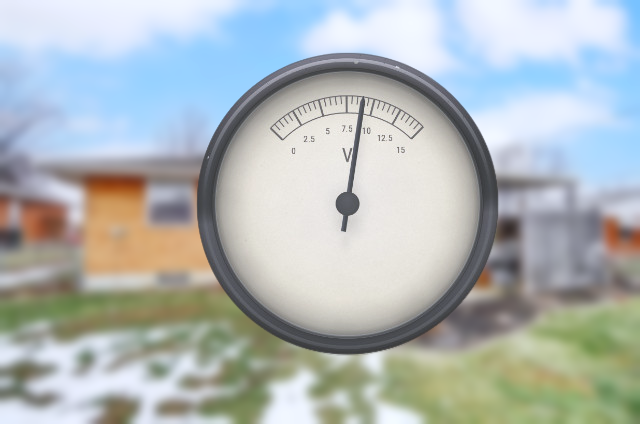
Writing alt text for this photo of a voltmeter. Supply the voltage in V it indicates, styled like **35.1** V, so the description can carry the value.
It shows **9** V
